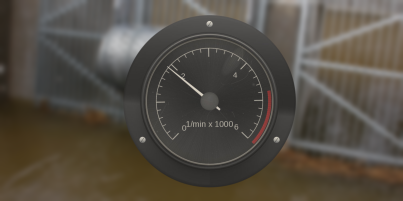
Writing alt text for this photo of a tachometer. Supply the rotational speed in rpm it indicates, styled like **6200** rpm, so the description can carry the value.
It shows **1900** rpm
